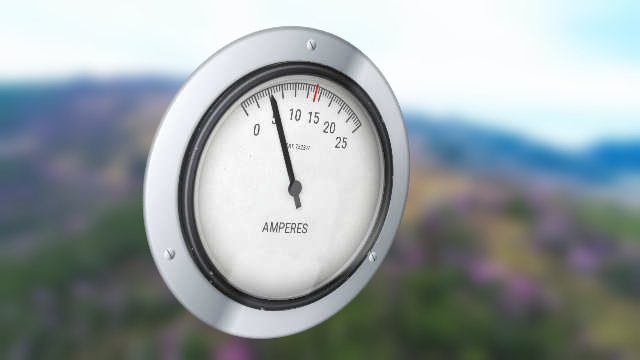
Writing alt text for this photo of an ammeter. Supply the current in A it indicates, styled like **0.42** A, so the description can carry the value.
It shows **5** A
